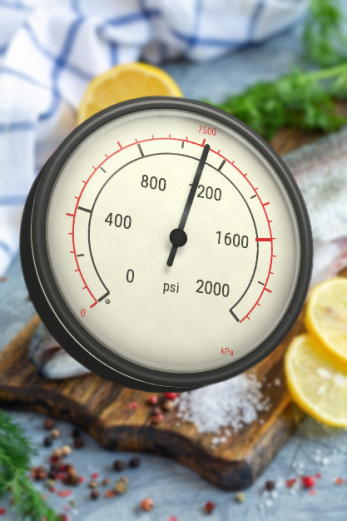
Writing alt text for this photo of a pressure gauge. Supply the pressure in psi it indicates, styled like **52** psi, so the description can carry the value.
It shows **1100** psi
